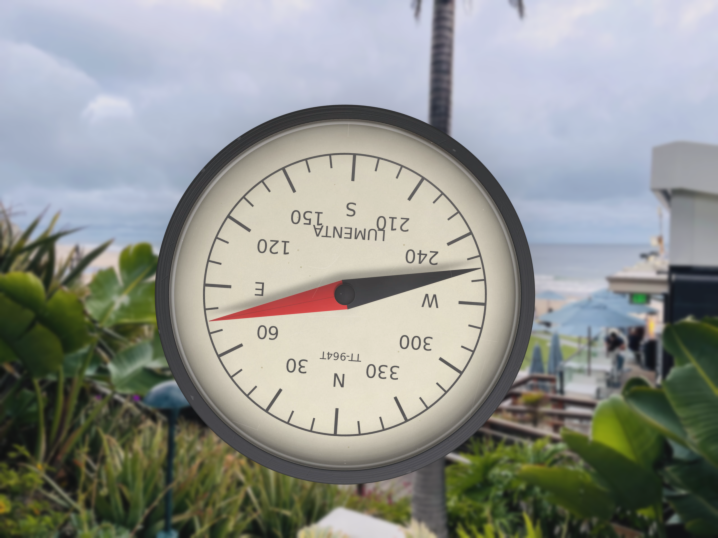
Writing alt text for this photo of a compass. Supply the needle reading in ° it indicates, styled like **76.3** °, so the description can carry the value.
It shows **75** °
